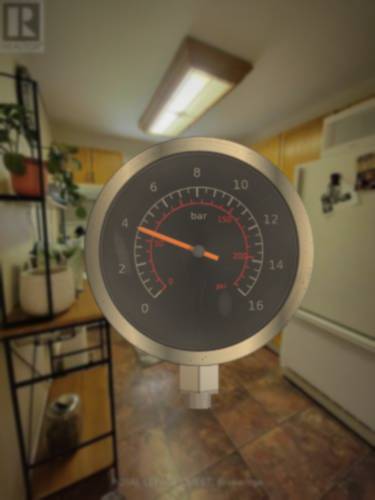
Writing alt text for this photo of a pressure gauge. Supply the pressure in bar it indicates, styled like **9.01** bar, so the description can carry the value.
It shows **4** bar
